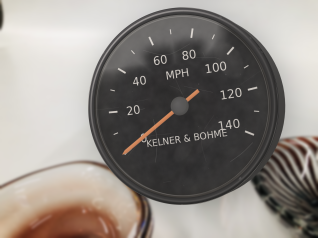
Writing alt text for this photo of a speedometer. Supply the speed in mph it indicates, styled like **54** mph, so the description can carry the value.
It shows **0** mph
